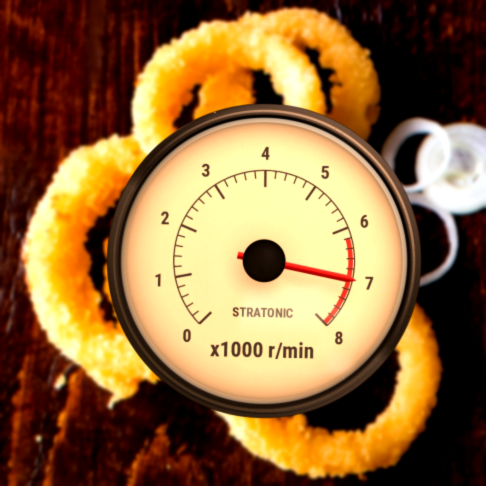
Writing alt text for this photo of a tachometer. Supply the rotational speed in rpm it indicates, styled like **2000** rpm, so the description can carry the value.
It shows **7000** rpm
